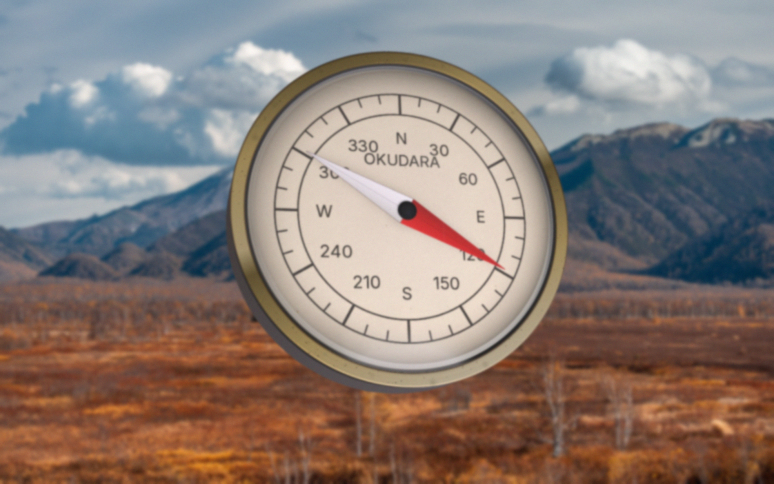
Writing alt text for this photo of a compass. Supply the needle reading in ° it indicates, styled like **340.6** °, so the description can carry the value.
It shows **120** °
